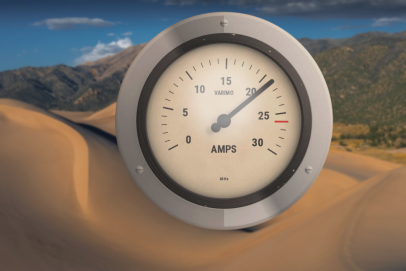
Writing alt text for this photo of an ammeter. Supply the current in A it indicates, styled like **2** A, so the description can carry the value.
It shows **21** A
